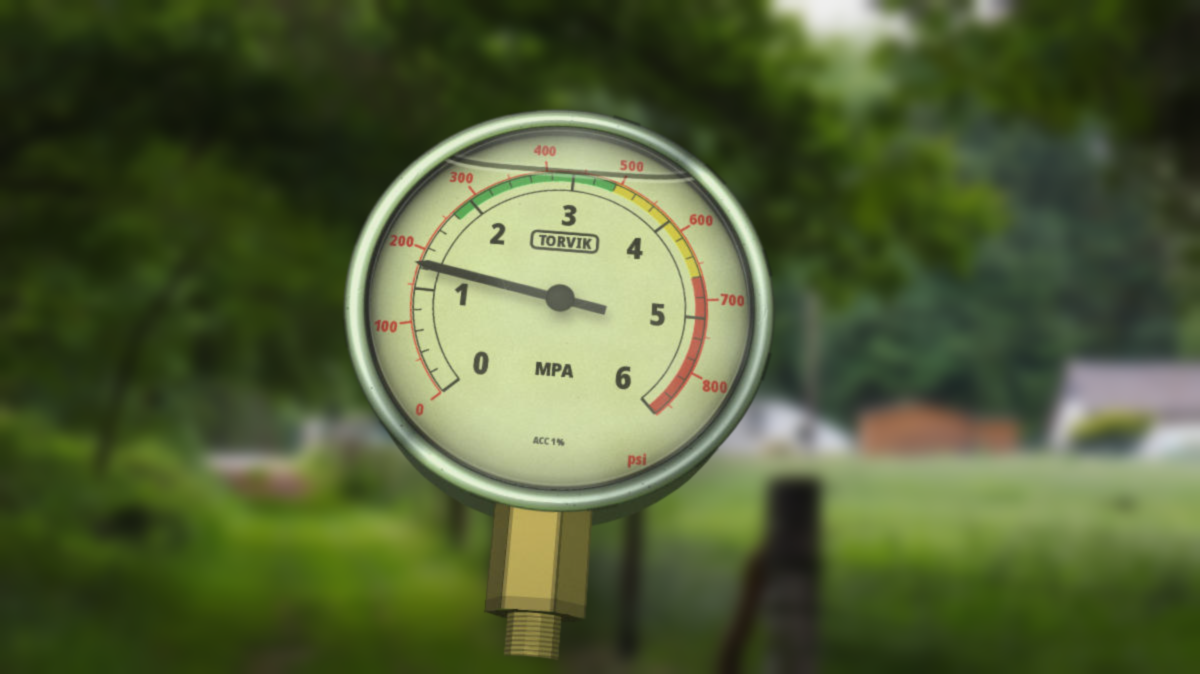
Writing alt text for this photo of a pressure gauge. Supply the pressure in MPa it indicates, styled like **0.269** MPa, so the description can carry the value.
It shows **1.2** MPa
